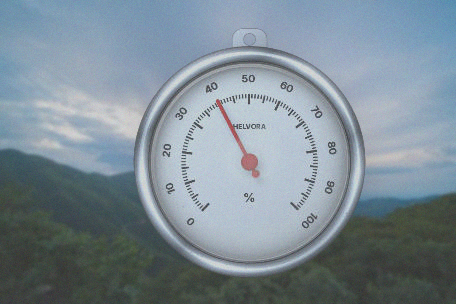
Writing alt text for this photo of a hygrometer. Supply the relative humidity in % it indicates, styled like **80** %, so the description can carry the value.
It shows **40** %
